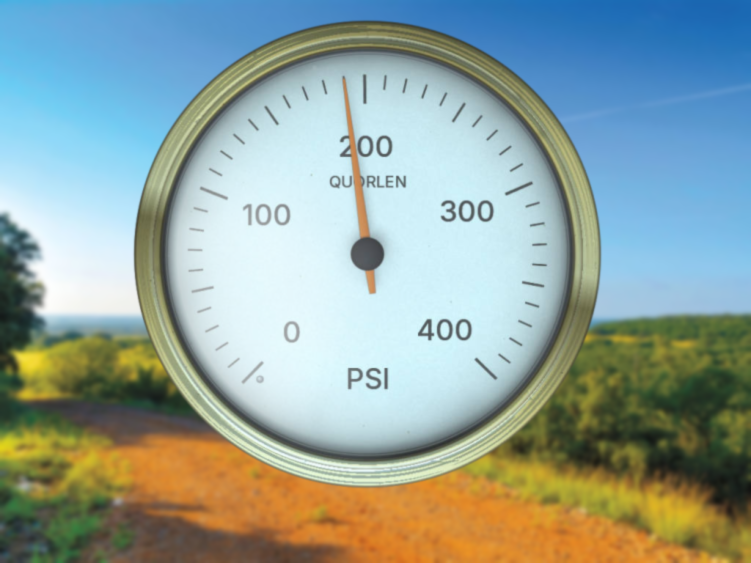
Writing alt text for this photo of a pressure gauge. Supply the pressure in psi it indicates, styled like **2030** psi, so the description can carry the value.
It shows **190** psi
